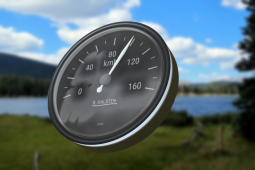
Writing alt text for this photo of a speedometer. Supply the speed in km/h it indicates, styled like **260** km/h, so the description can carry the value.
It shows **100** km/h
